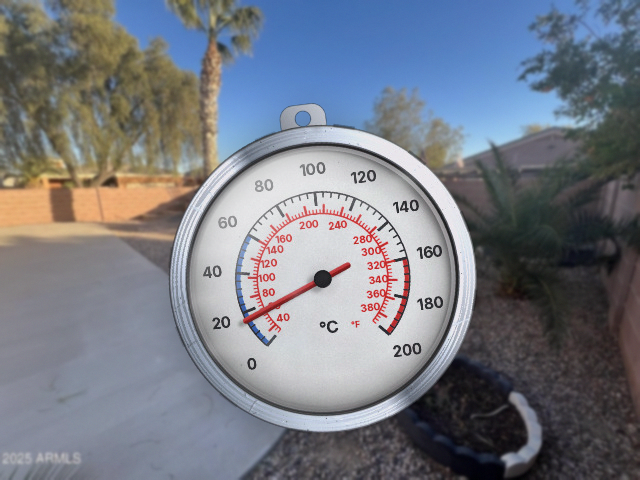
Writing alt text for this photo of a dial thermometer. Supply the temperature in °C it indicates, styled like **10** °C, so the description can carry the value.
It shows **16** °C
